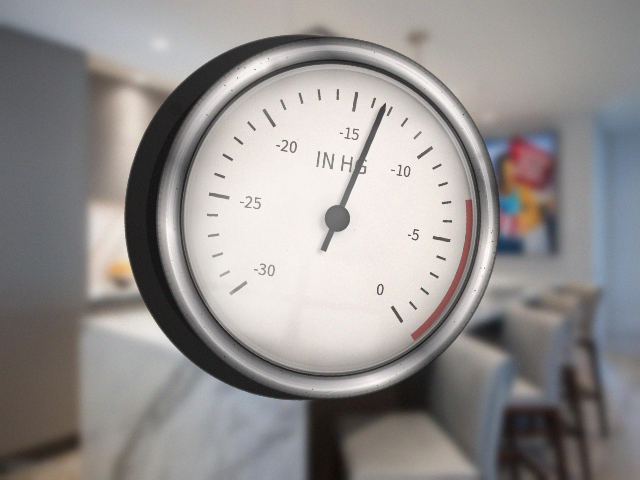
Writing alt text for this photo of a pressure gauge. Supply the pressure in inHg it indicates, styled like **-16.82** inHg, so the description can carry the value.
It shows **-13.5** inHg
